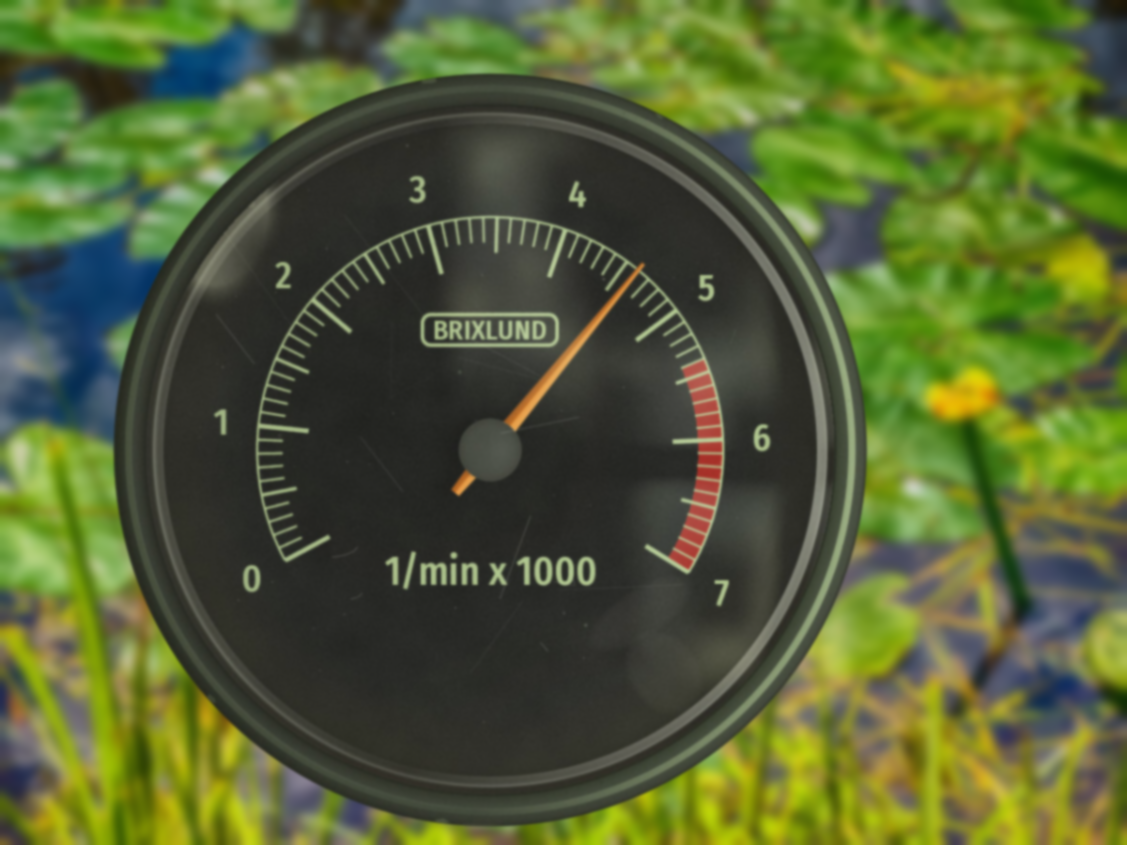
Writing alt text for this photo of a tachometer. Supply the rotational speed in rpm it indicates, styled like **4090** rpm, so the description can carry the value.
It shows **4600** rpm
